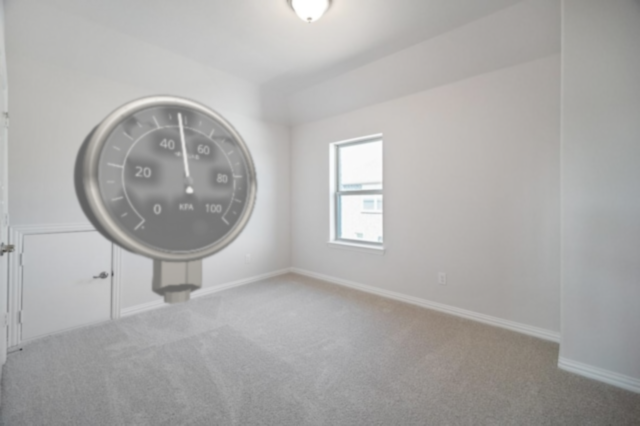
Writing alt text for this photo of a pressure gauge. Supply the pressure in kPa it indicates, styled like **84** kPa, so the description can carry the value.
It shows **47.5** kPa
